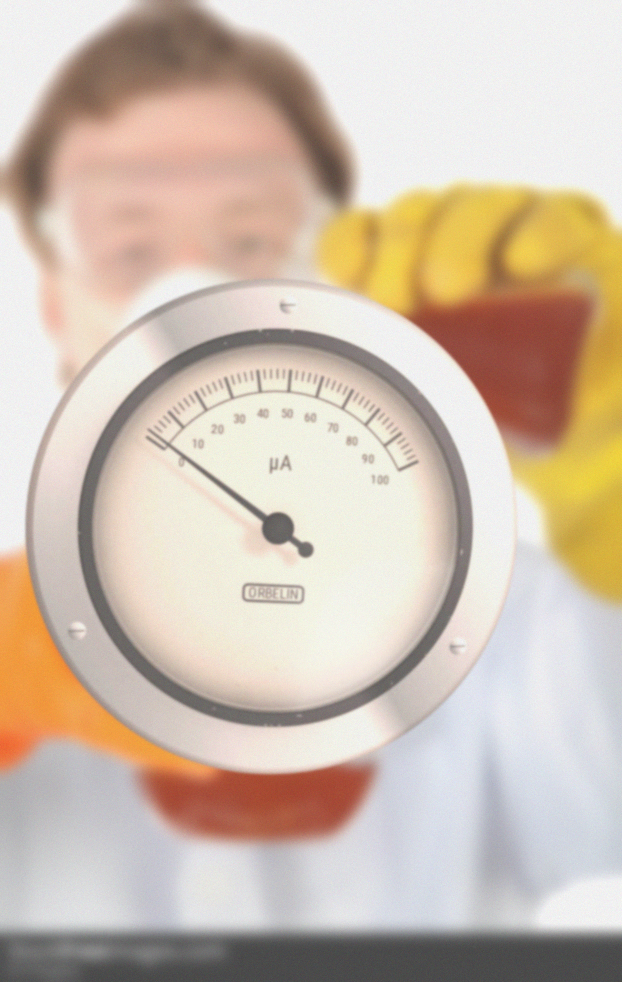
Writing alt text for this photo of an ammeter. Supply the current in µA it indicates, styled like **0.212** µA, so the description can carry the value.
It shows **2** µA
